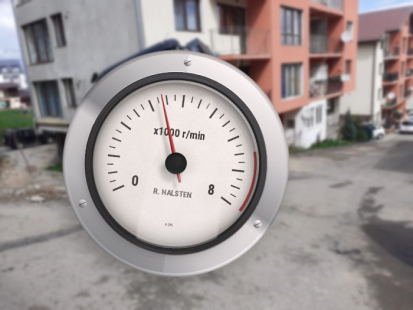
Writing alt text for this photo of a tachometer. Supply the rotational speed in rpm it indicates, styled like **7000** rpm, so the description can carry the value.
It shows **3375** rpm
